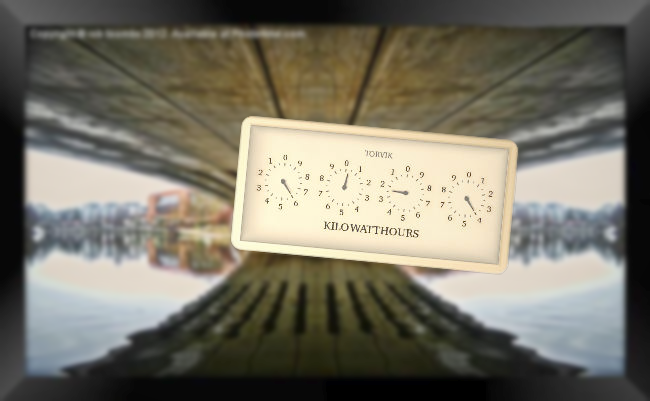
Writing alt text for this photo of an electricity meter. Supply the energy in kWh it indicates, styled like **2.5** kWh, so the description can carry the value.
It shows **6024** kWh
